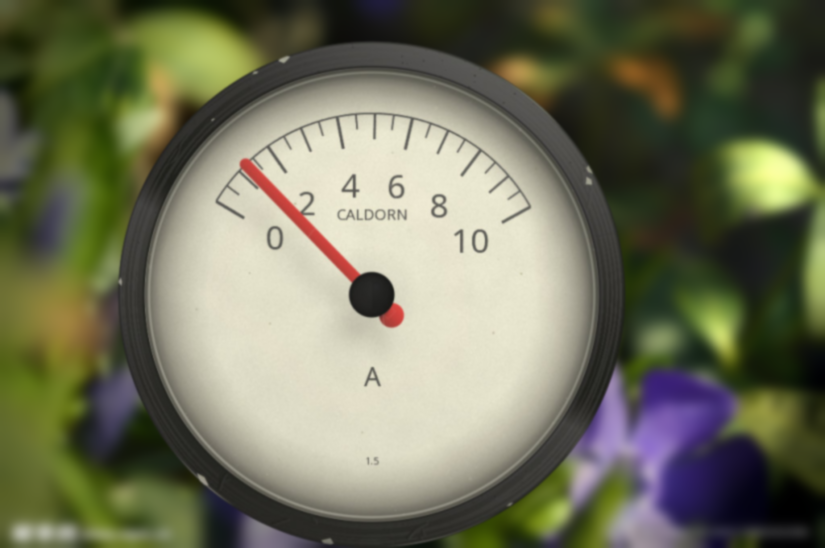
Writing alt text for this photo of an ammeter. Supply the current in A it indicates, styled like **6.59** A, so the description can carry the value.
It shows **1.25** A
